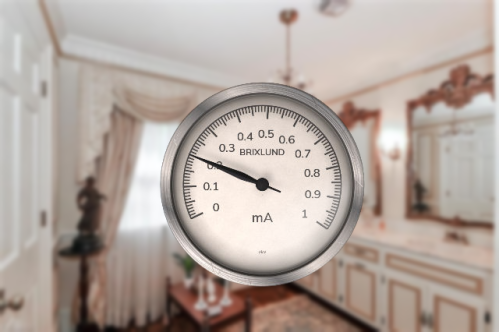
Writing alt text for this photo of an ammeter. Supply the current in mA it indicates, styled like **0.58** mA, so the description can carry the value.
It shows **0.2** mA
